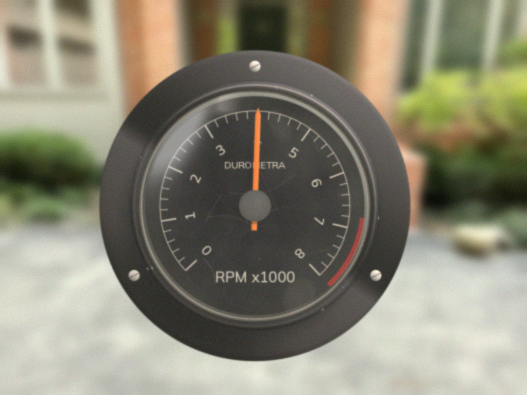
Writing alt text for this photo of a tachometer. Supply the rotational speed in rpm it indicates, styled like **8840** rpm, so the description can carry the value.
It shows **4000** rpm
